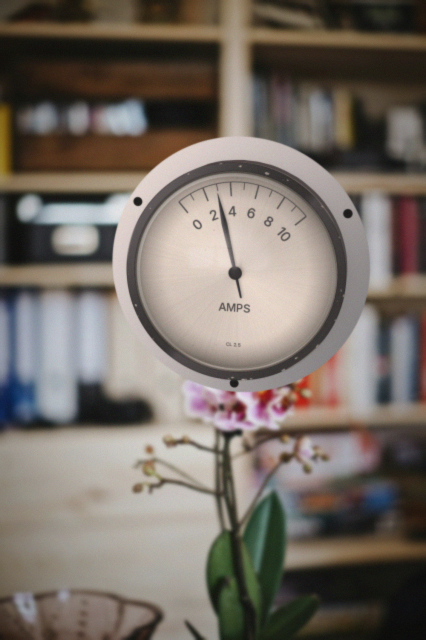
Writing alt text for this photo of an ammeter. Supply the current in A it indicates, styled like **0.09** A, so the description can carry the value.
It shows **3** A
